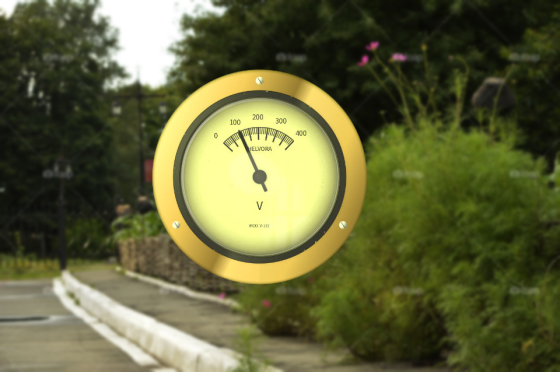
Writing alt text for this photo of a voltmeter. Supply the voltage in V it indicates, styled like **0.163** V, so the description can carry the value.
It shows **100** V
